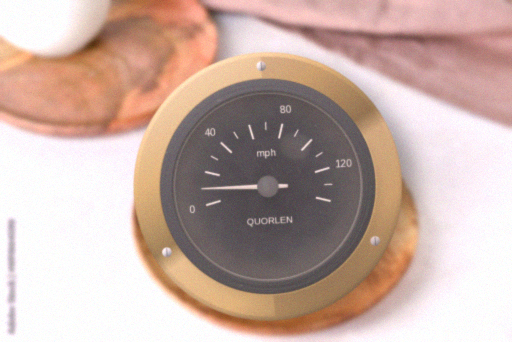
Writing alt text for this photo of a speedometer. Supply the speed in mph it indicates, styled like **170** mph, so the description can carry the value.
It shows **10** mph
